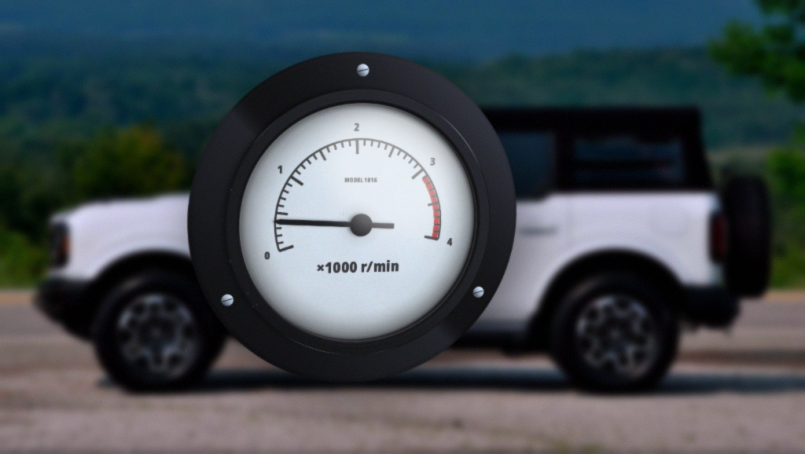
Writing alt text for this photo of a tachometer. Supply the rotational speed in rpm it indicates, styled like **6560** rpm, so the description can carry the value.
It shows **400** rpm
